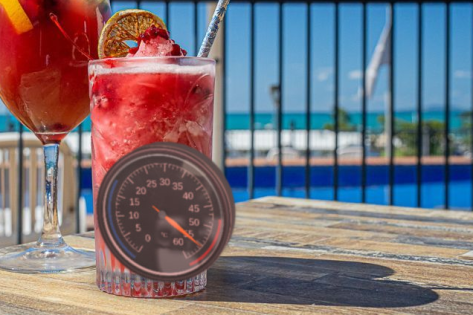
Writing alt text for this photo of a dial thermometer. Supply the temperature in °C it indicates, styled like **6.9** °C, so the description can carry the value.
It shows **55** °C
